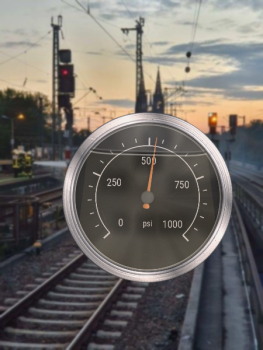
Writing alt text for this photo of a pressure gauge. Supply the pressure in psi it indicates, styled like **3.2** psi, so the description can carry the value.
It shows **525** psi
